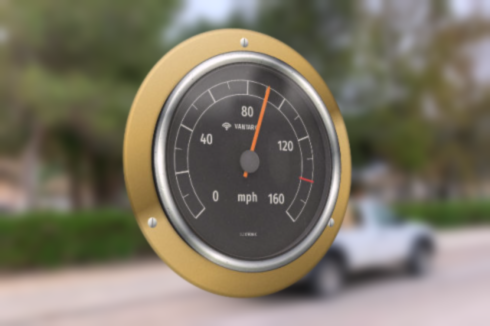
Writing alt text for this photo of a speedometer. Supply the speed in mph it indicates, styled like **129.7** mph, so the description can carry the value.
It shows **90** mph
